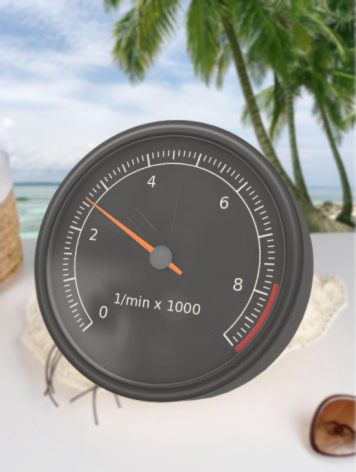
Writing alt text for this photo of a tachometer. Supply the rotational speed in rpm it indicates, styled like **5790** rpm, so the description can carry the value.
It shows **2600** rpm
